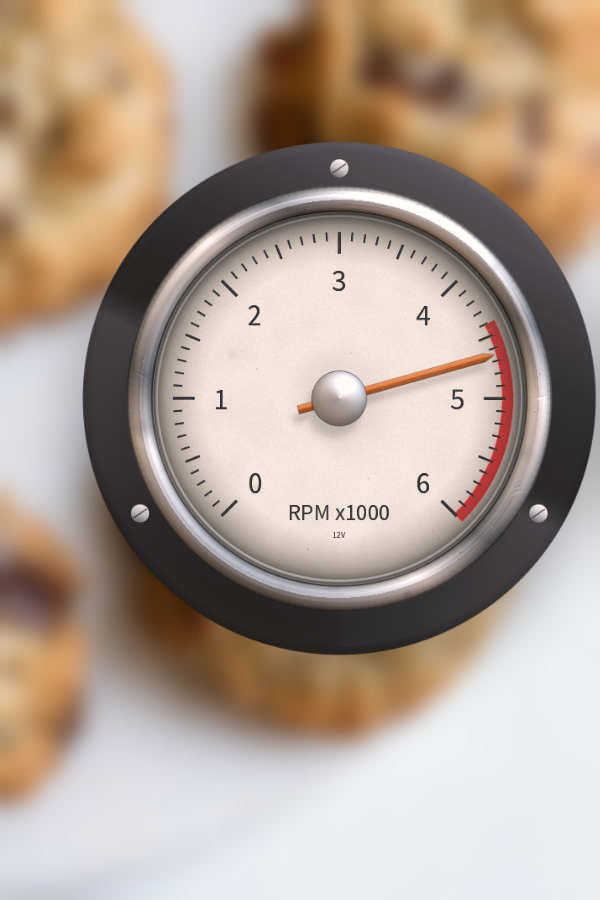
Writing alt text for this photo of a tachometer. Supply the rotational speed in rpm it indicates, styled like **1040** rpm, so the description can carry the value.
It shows **4650** rpm
